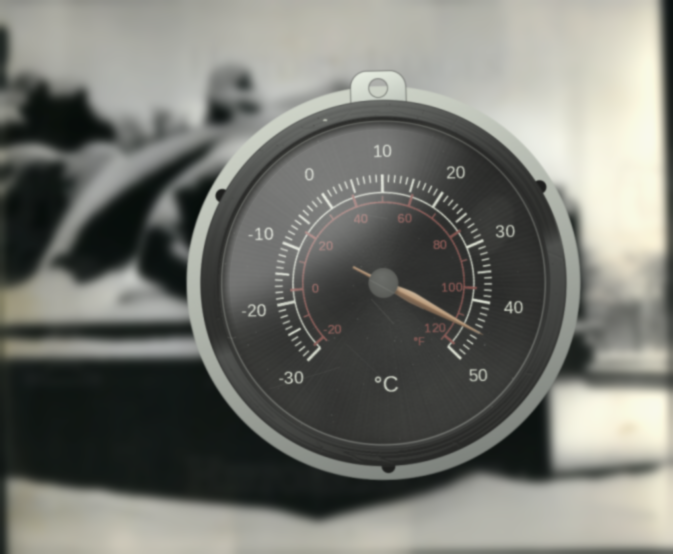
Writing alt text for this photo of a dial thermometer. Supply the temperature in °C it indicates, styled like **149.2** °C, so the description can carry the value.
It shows **45** °C
